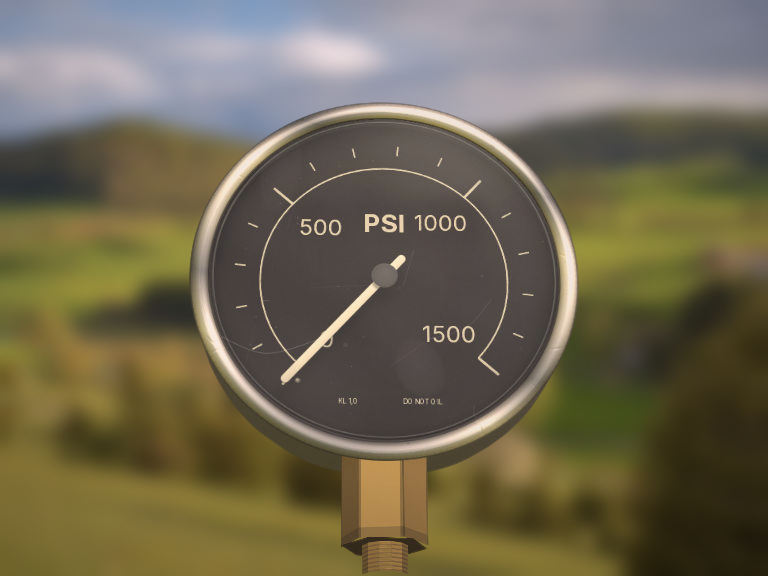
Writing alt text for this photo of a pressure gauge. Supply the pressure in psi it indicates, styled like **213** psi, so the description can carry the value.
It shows **0** psi
